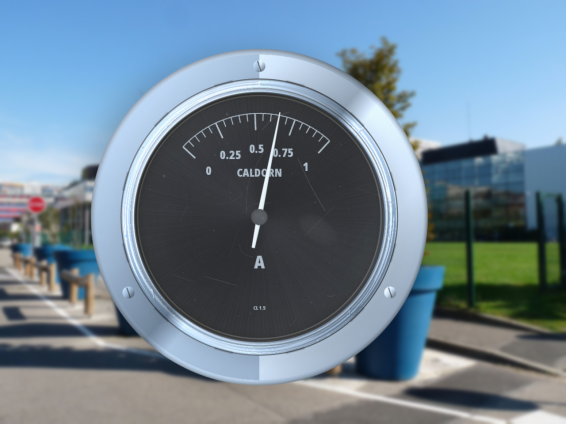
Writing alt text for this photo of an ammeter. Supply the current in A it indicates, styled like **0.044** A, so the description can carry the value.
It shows **0.65** A
